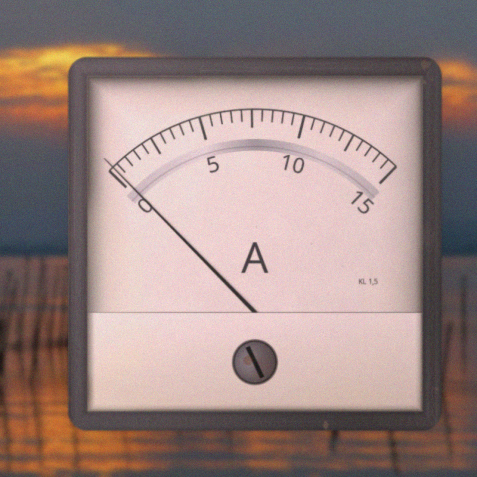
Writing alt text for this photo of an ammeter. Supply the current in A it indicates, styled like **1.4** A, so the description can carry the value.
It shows **0.25** A
